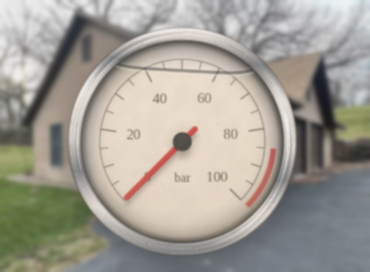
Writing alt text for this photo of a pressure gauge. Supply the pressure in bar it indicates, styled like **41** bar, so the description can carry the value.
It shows **0** bar
